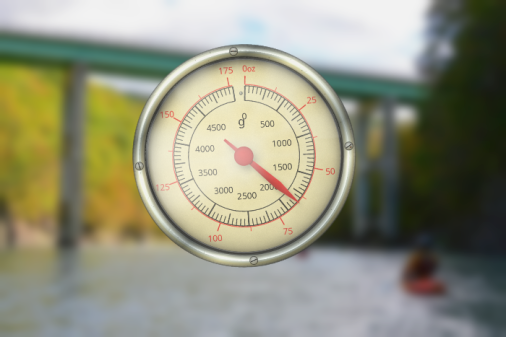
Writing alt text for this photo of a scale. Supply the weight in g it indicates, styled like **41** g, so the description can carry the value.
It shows **1850** g
